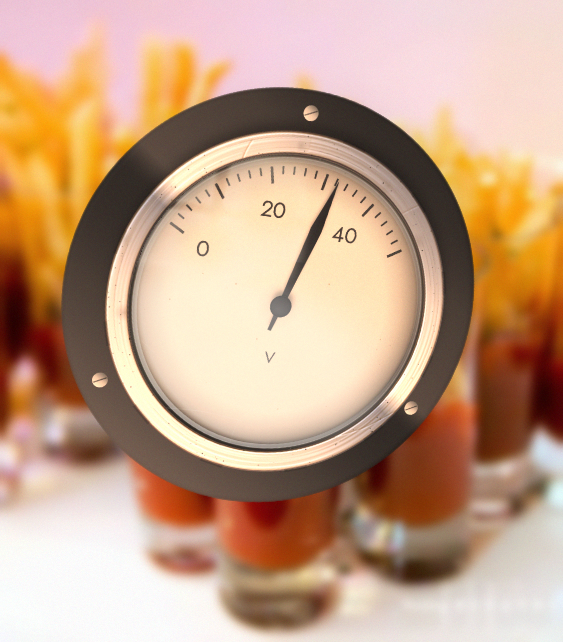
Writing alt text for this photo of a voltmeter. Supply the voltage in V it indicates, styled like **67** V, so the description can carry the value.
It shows **32** V
